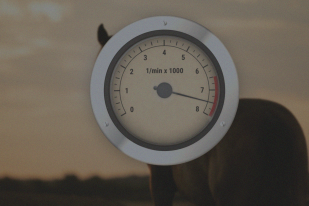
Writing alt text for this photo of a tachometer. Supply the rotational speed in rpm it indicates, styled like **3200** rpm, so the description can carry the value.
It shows **7500** rpm
